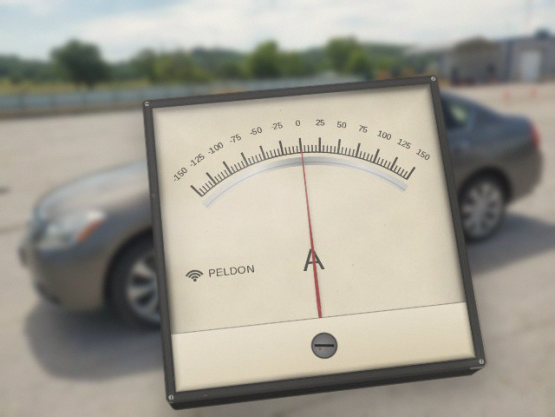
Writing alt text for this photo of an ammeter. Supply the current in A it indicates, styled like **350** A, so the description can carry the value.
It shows **0** A
